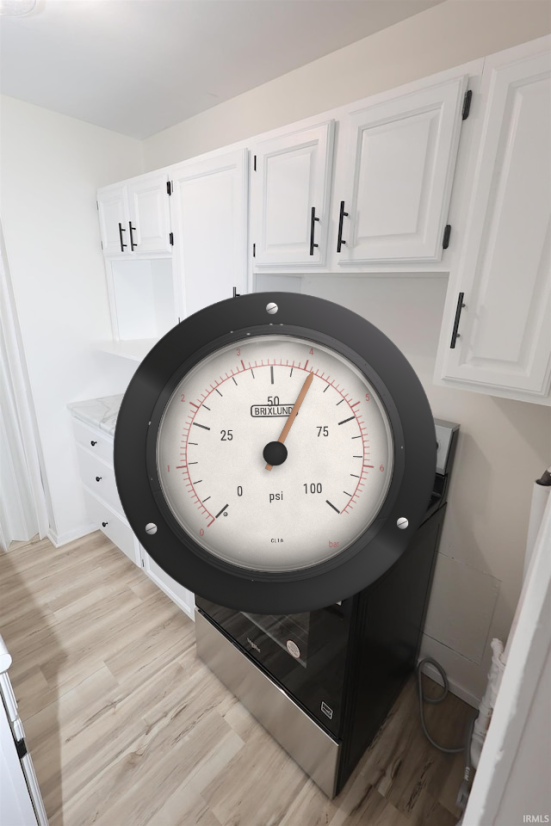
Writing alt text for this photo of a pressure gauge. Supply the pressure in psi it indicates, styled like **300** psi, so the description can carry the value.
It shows **60** psi
